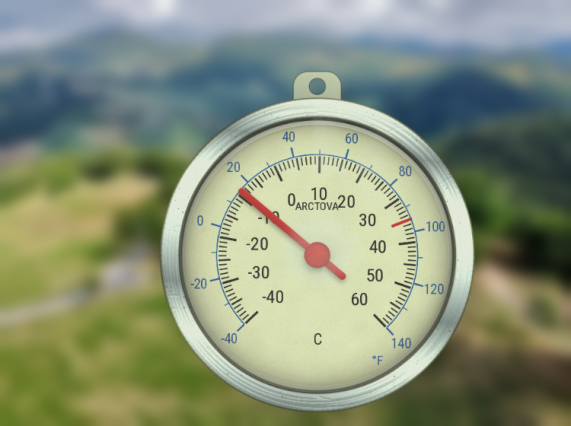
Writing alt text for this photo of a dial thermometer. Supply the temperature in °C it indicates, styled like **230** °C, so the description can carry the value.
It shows **-9** °C
